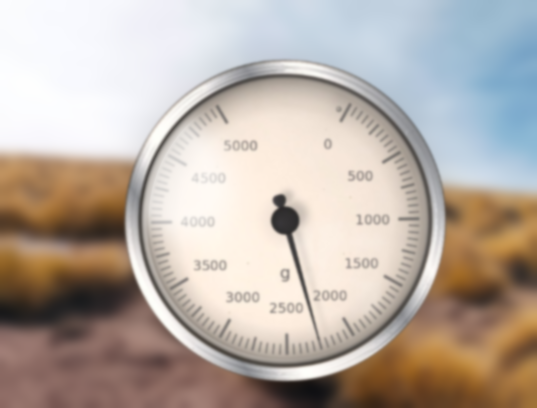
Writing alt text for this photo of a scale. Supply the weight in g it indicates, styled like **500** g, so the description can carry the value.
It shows **2250** g
